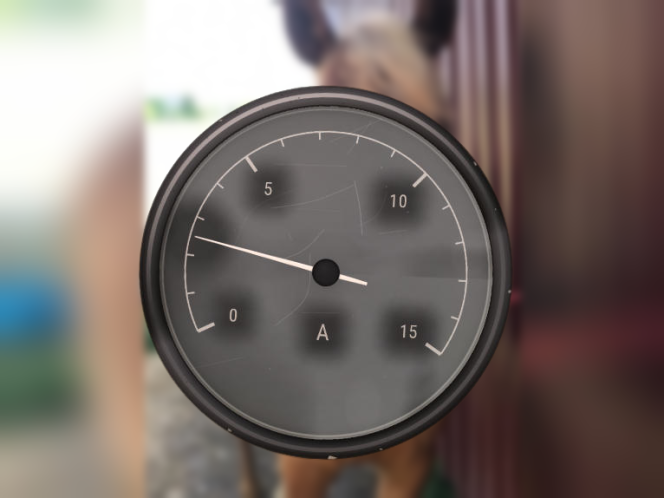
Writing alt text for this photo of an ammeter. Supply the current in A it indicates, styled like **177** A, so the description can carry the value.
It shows **2.5** A
